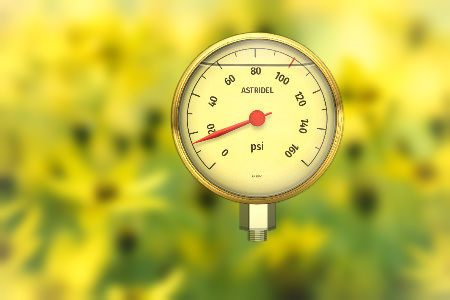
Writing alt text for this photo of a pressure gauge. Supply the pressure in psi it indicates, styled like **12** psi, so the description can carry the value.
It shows **15** psi
